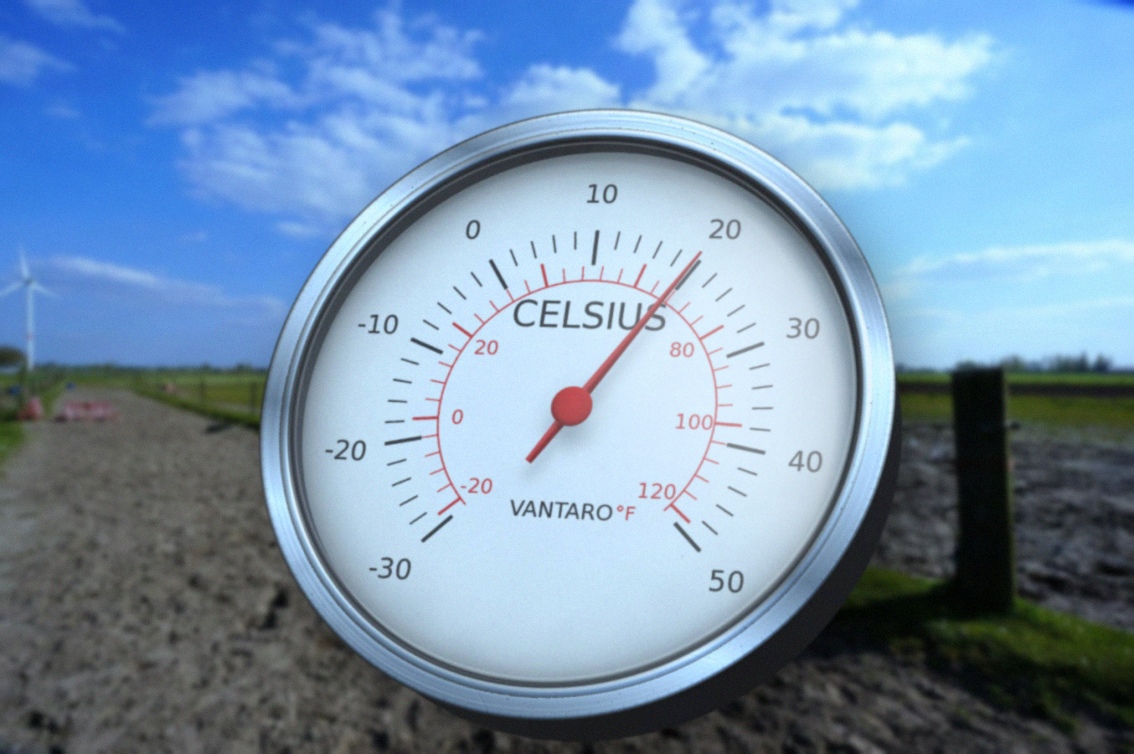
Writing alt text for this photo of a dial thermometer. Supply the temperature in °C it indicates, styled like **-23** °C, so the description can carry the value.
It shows **20** °C
